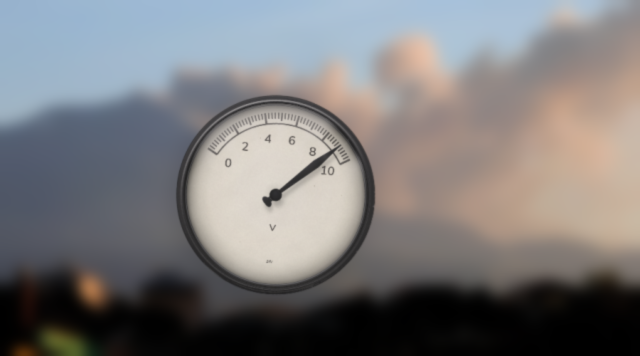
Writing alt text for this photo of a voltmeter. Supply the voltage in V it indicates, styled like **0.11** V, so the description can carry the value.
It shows **9** V
